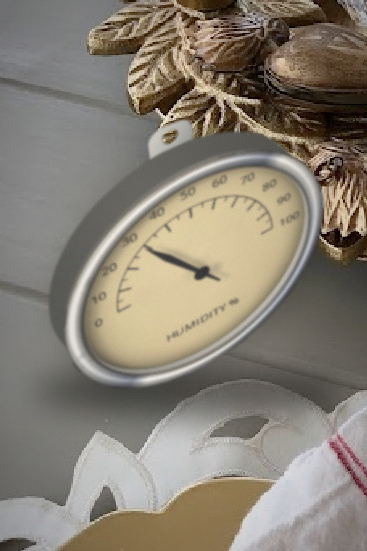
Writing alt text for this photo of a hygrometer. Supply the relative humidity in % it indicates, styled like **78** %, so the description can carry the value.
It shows **30** %
